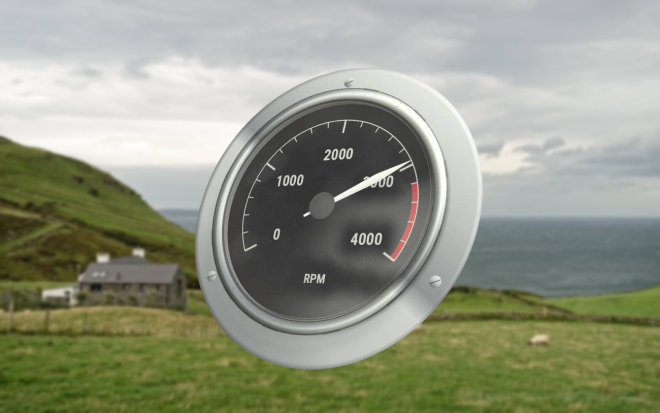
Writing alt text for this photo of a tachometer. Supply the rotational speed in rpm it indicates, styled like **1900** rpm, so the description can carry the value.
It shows **3000** rpm
